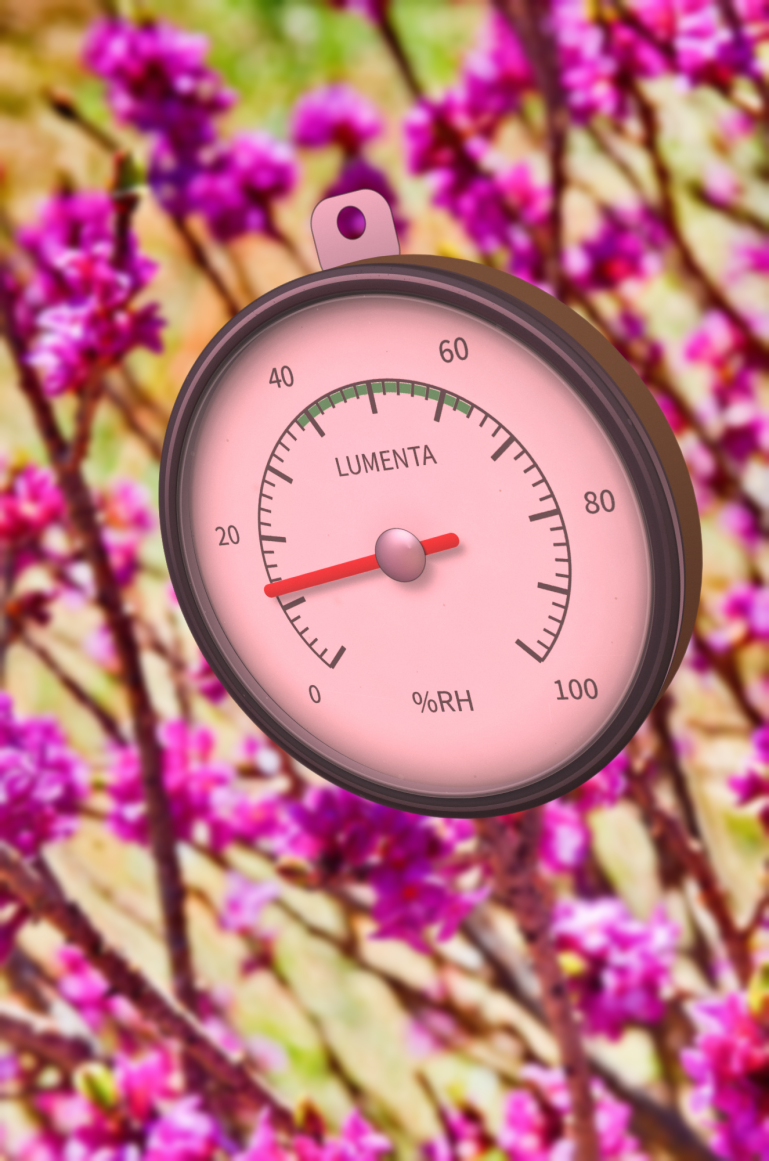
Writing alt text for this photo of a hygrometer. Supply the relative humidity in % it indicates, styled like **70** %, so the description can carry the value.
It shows **13** %
